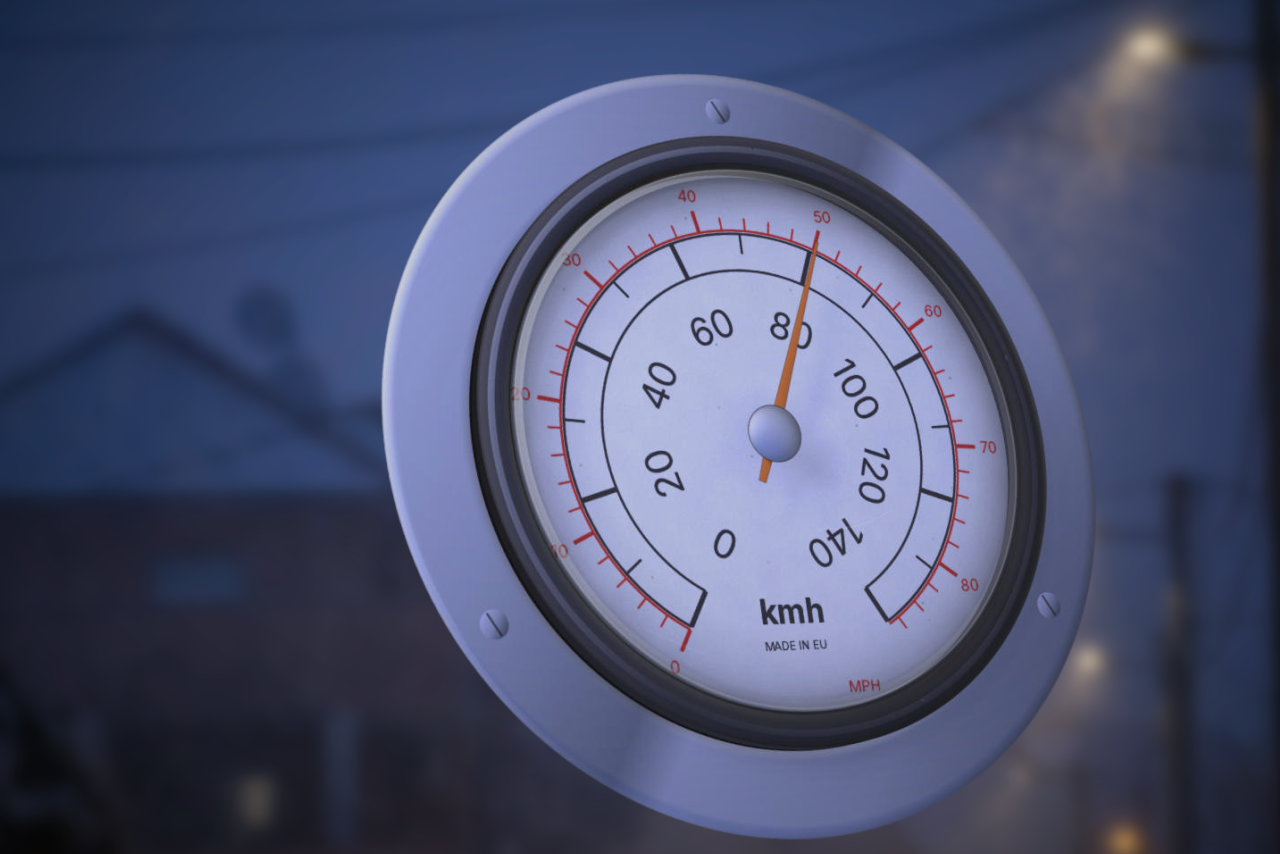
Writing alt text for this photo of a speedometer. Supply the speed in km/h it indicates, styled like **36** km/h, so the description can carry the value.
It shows **80** km/h
